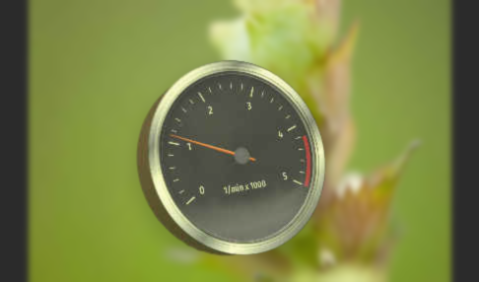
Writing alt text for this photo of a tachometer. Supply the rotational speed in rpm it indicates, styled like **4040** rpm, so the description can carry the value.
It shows **1100** rpm
